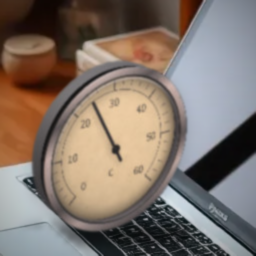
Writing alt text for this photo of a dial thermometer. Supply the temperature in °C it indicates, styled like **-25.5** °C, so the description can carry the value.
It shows **24** °C
